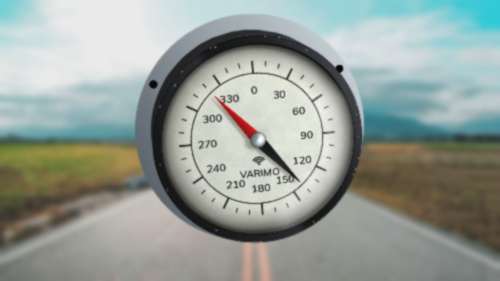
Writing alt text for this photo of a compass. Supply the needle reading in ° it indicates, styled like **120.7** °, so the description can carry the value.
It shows **320** °
